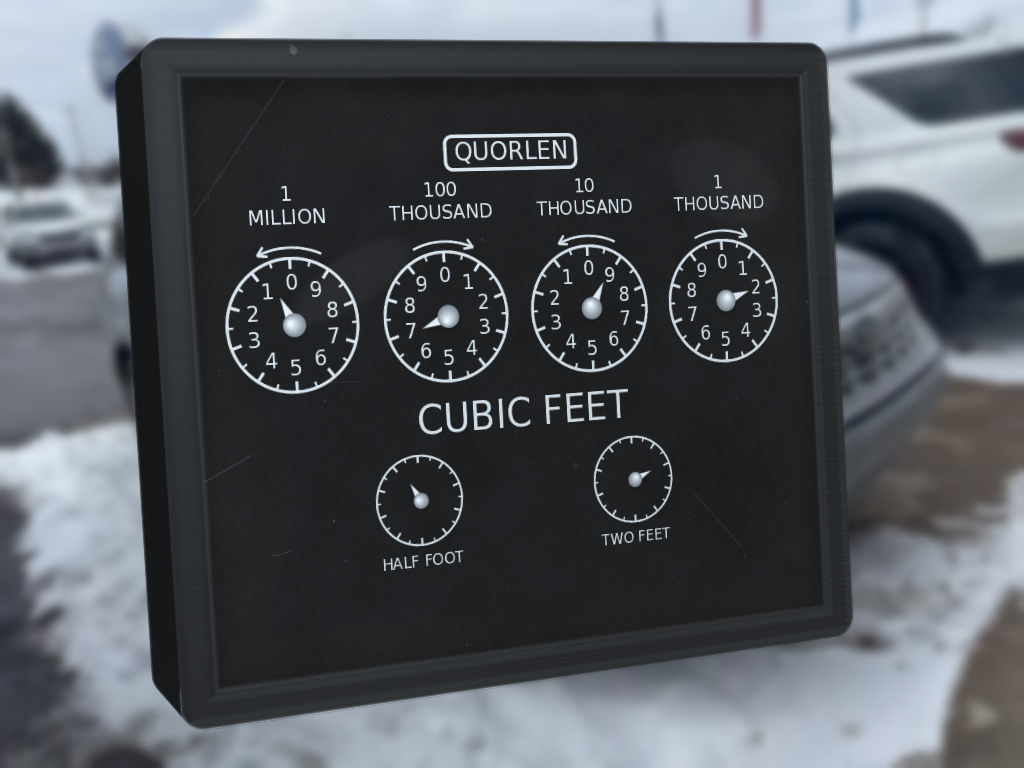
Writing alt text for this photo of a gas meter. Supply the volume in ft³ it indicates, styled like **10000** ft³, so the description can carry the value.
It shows **69200** ft³
